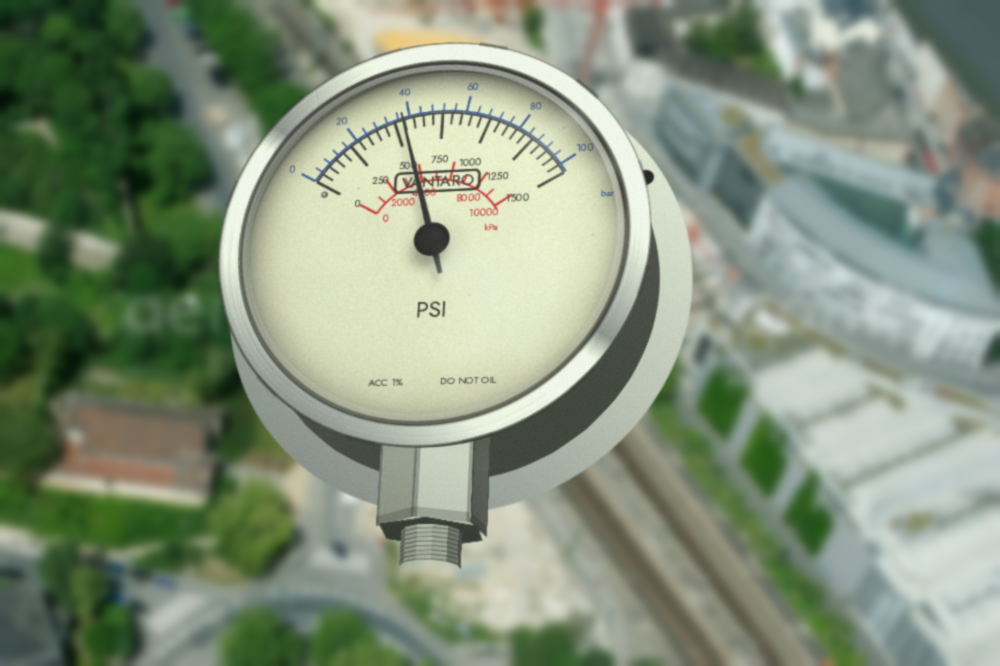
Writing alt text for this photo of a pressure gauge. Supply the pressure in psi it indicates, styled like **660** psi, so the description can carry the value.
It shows **550** psi
